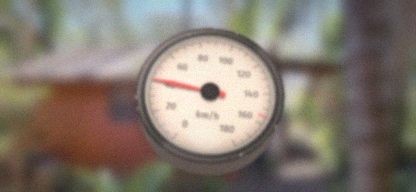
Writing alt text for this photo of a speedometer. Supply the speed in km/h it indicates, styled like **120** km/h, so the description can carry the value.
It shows **40** km/h
